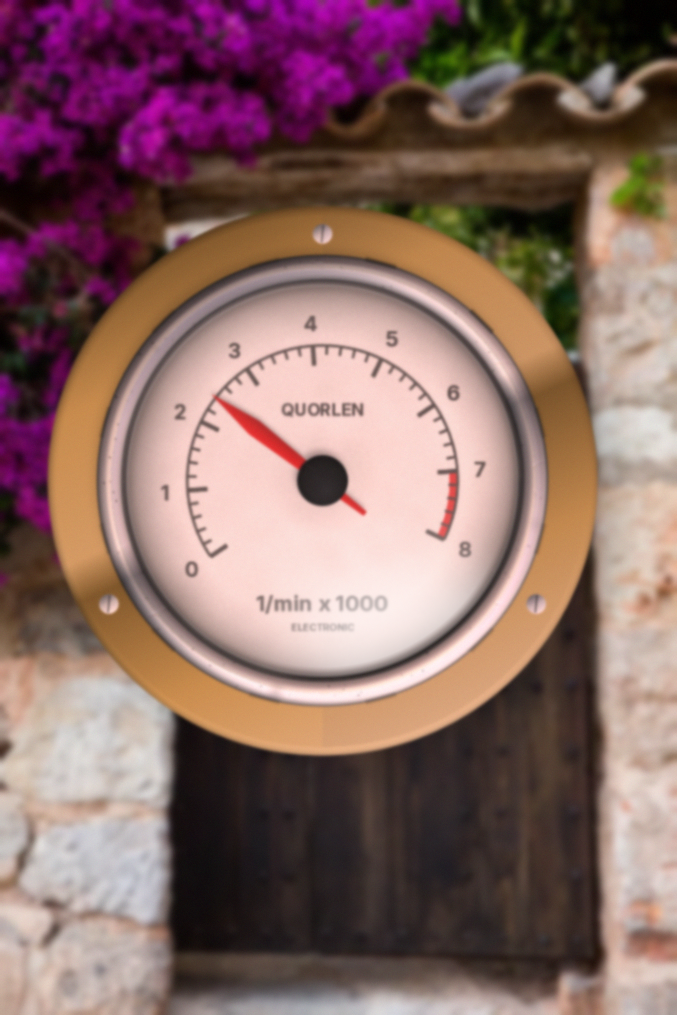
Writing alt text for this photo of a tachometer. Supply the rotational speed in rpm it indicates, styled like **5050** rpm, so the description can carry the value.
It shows **2400** rpm
